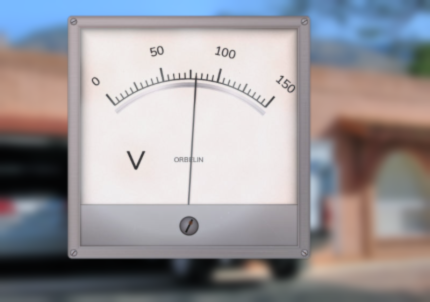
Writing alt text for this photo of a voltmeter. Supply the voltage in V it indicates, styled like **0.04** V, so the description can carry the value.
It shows **80** V
